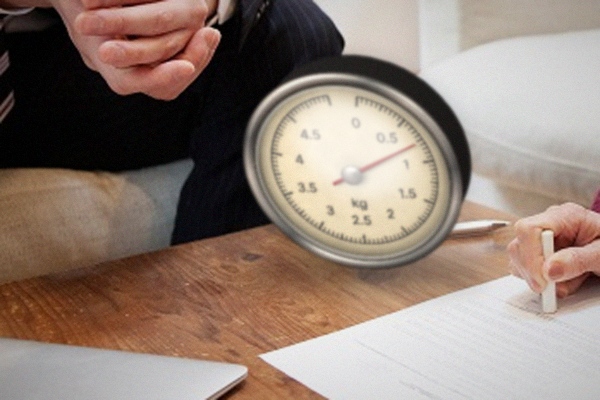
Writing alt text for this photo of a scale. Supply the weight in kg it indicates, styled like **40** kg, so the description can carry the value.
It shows **0.75** kg
